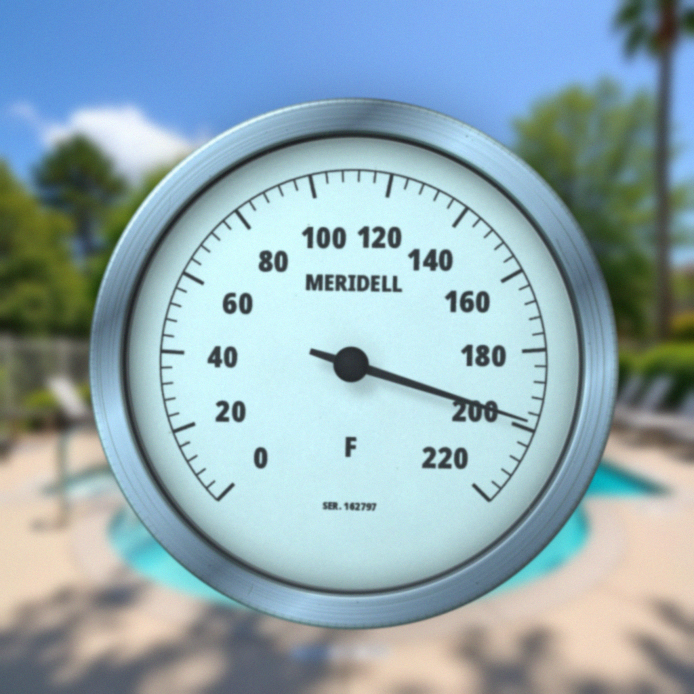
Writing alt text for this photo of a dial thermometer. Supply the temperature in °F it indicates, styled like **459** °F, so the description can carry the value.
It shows **198** °F
